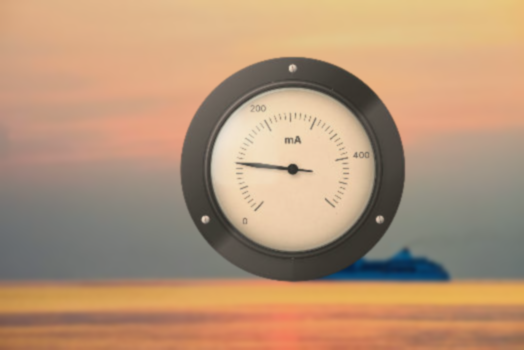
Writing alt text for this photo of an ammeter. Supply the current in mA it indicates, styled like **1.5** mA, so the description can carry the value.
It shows **100** mA
